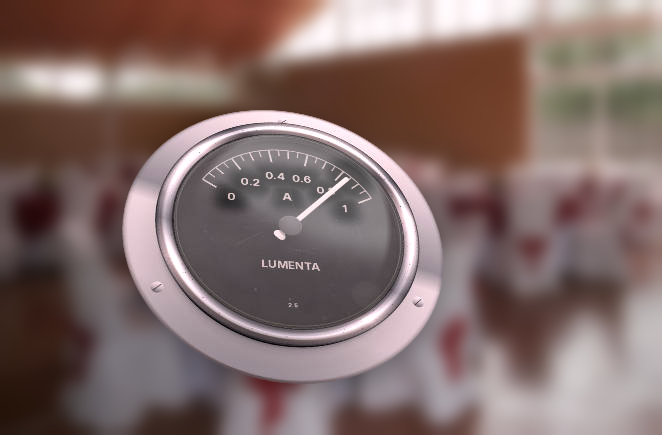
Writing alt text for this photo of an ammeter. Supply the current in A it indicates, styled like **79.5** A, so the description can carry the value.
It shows **0.85** A
